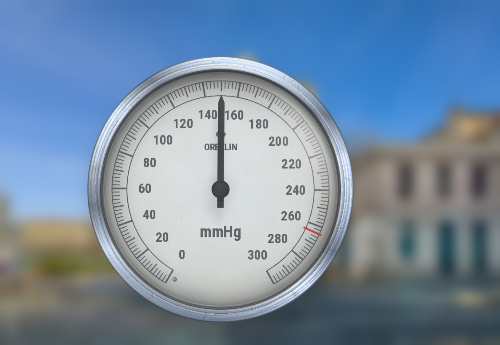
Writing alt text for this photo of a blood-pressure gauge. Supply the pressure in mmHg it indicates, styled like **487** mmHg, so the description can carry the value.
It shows **150** mmHg
